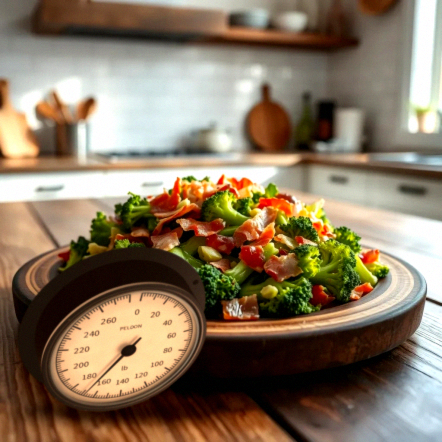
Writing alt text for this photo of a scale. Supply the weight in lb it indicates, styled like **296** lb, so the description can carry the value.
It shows **170** lb
